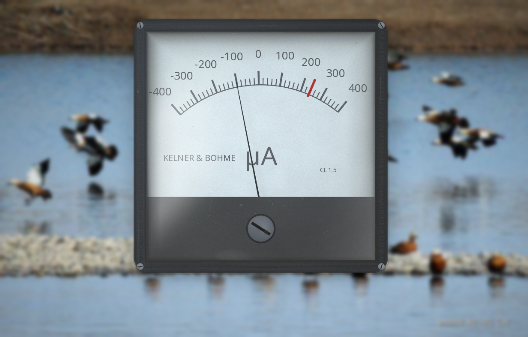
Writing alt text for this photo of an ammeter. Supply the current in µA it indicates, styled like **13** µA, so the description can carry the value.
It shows **-100** µA
